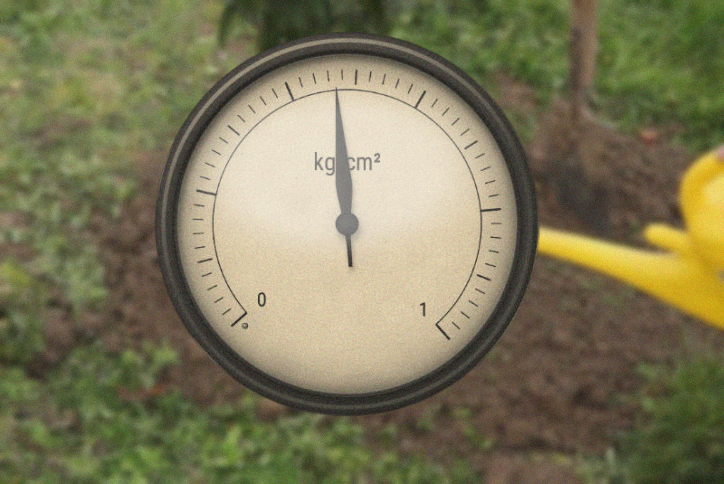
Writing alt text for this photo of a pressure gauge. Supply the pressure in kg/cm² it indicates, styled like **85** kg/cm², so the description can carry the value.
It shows **0.47** kg/cm²
